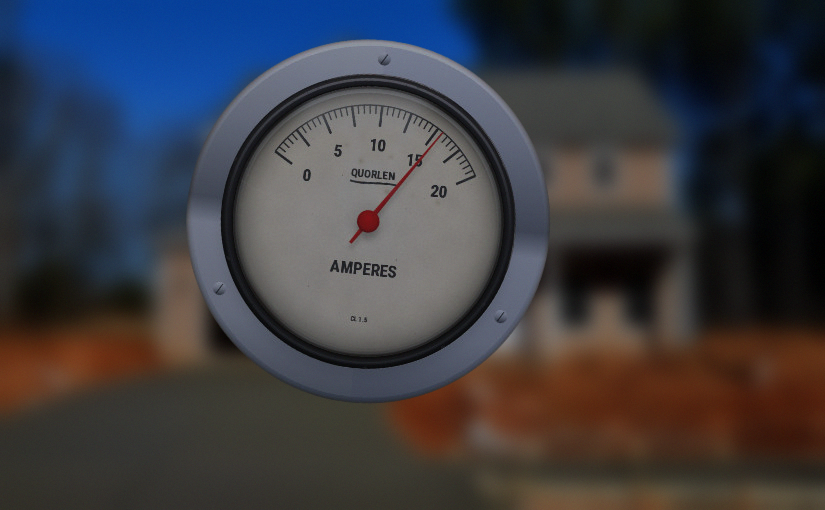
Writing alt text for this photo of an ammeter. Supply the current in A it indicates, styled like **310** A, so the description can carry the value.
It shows **15.5** A
